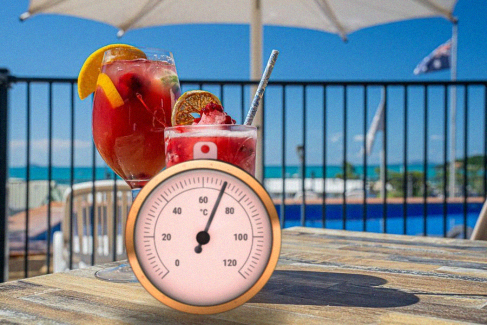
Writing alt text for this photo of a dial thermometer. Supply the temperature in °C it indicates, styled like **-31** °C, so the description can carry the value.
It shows **70** °C
